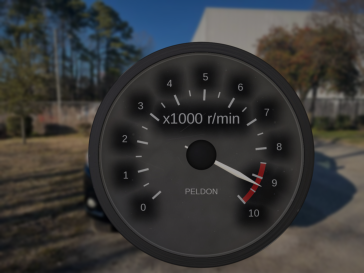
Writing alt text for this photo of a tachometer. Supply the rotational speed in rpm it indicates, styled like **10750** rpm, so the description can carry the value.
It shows **9250** rpm
